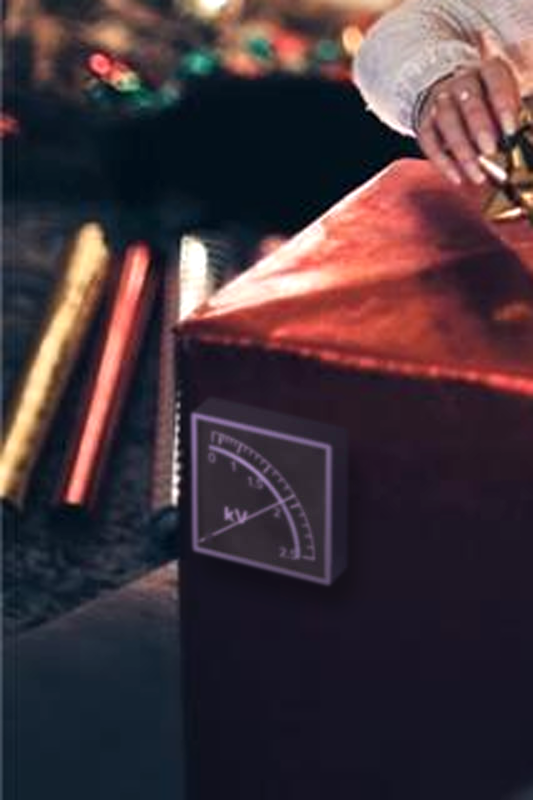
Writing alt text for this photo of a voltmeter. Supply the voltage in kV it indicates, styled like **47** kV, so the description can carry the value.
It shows **1.9** kV
